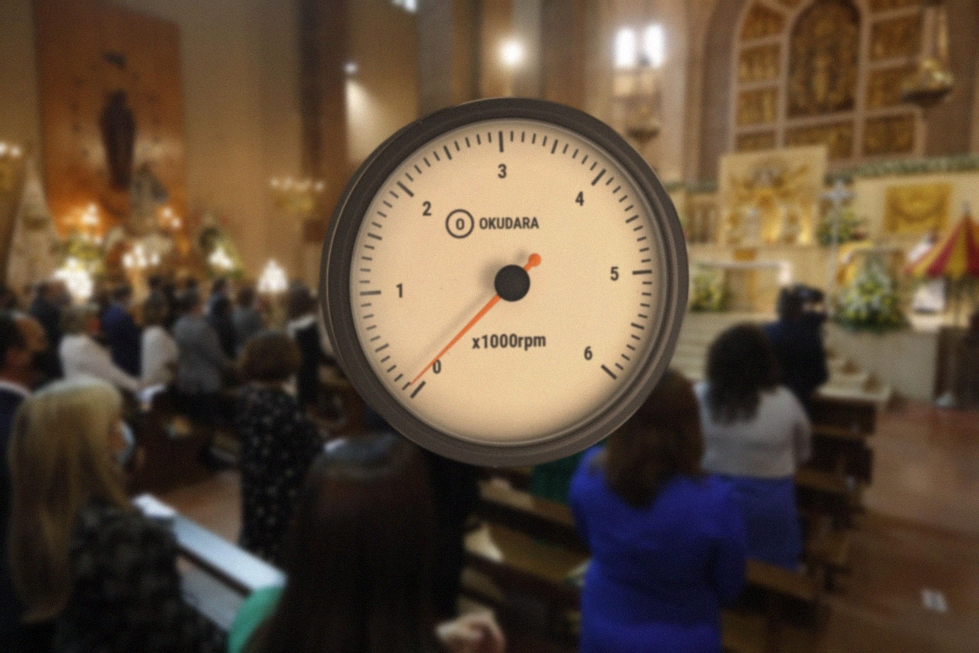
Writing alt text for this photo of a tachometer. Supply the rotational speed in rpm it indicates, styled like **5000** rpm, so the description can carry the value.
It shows **100** rpm
